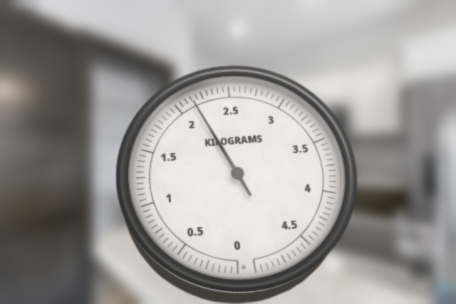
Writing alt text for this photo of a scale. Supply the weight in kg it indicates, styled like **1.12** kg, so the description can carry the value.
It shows **2.15** kg
